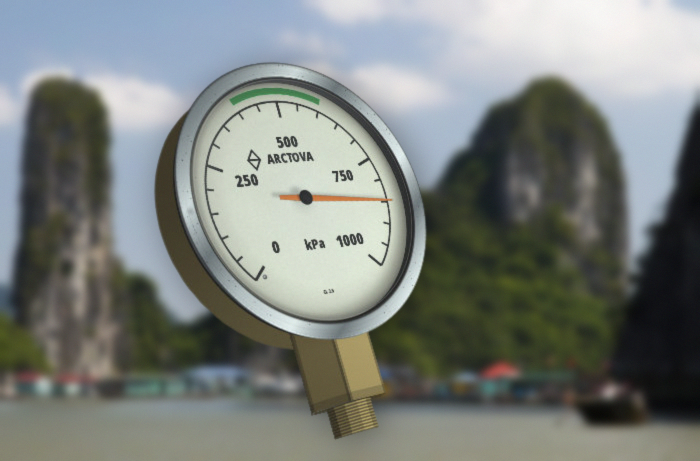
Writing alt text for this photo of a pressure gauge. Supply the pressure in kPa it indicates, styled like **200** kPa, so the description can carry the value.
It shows **850** kPa
